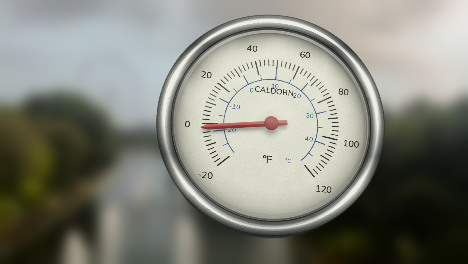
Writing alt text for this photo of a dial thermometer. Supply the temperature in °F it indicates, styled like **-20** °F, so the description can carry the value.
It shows **-2** °F
